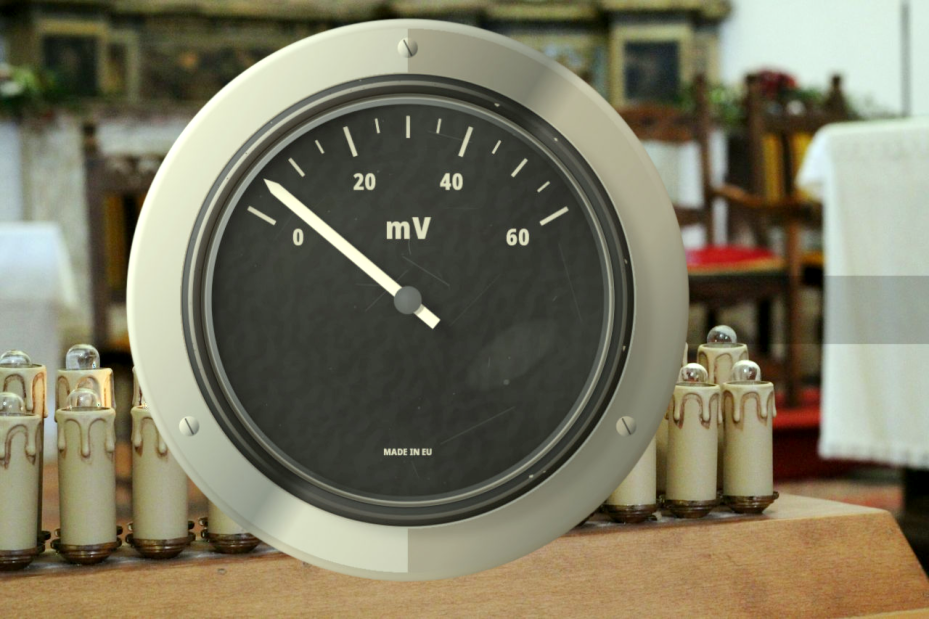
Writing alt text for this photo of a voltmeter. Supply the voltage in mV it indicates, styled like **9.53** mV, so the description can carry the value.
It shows **5** mV
